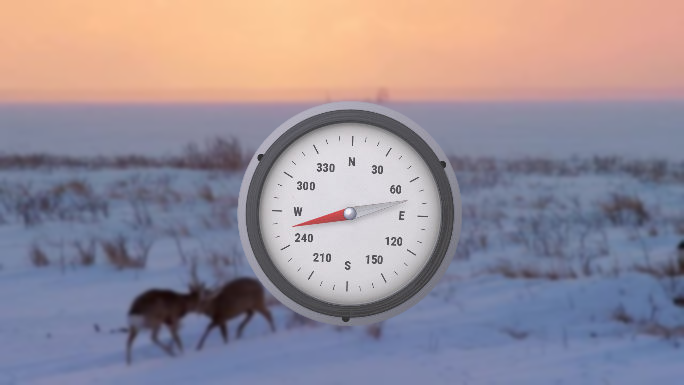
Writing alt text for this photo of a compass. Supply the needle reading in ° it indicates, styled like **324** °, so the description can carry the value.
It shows **255** °
